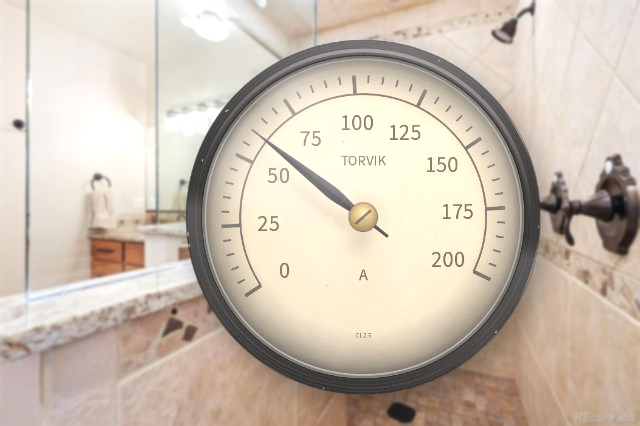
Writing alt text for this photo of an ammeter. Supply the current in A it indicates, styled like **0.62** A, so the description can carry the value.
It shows **60** A
